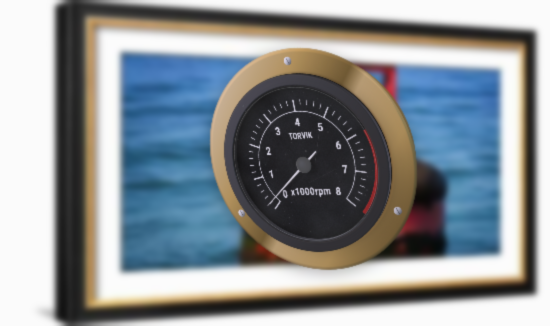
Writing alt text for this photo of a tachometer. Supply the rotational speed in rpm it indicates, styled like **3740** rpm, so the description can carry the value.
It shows **200** rpm
